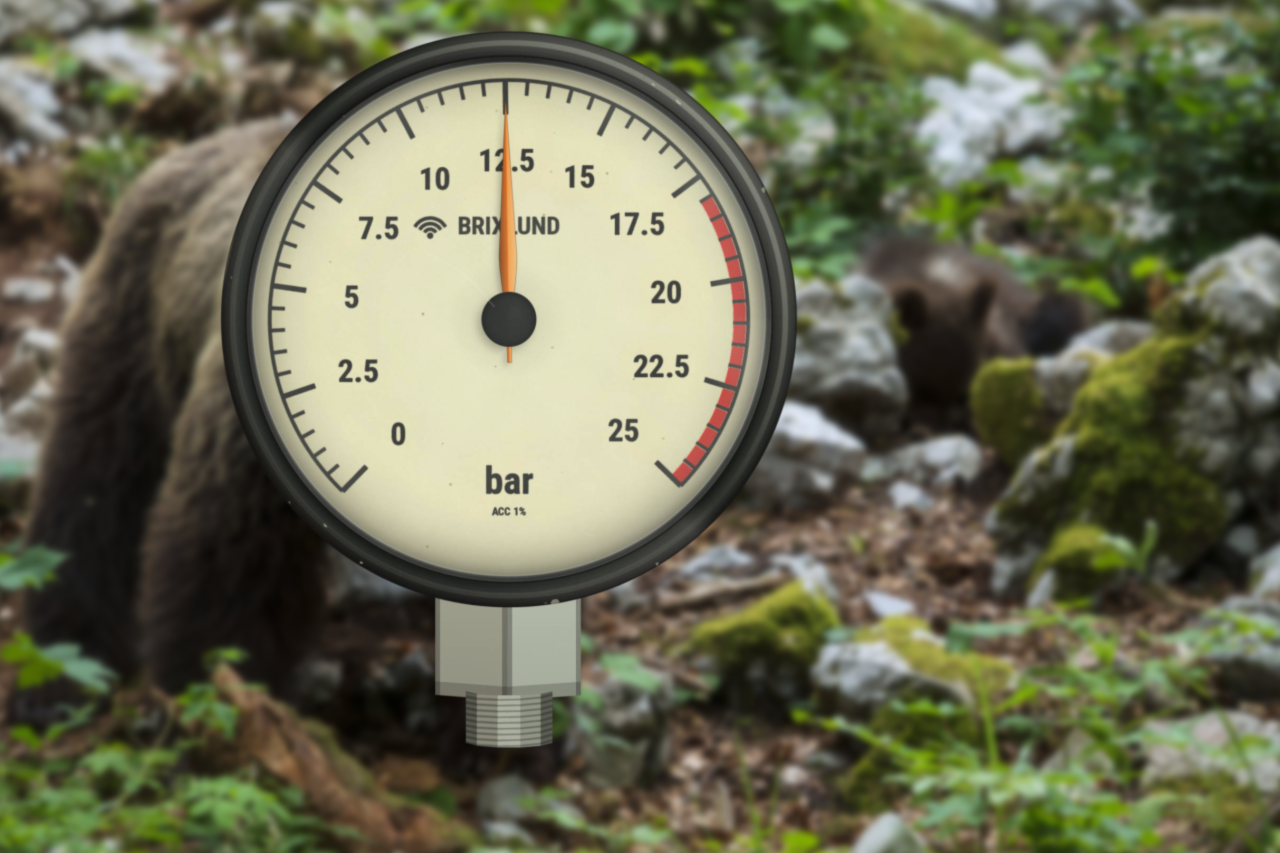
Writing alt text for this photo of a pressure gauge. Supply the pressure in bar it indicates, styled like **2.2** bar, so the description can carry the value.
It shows **12.5** bar
